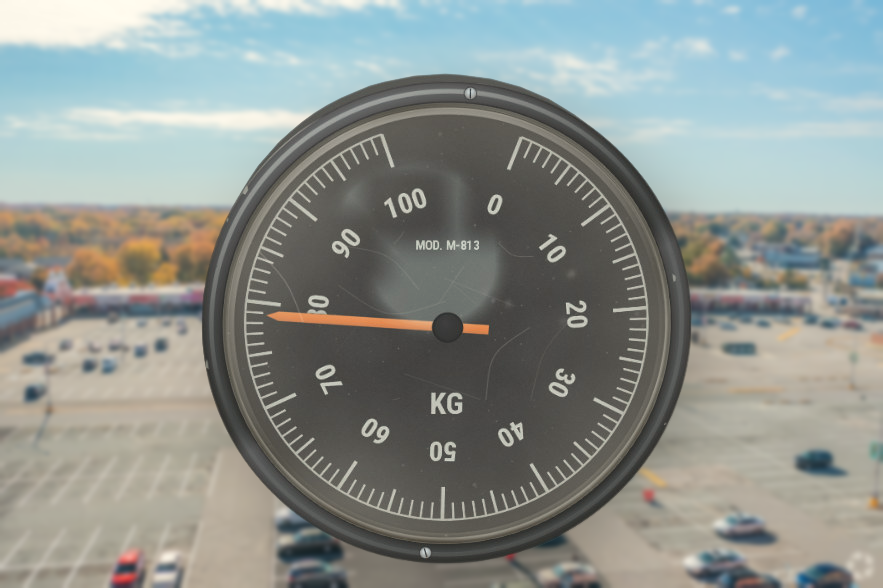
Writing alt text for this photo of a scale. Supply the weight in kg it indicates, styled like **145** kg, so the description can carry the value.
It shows **79** kg
